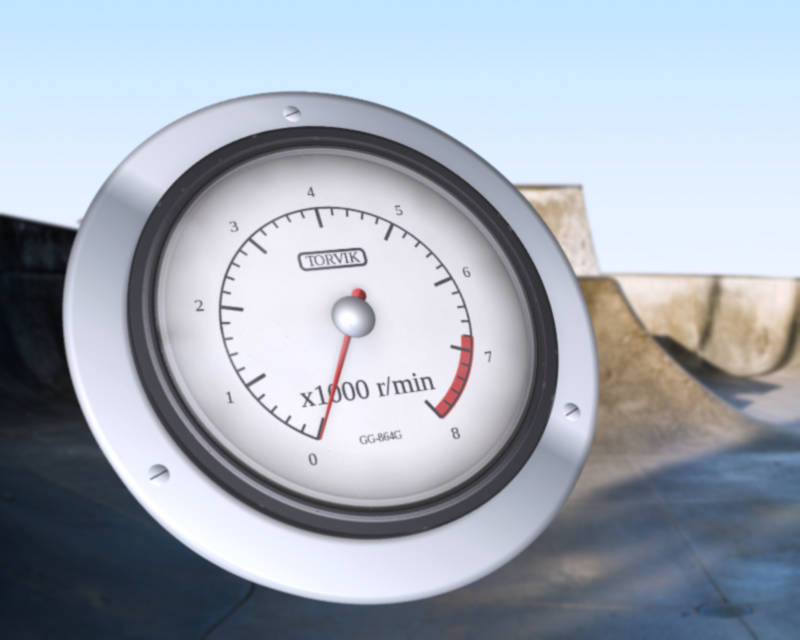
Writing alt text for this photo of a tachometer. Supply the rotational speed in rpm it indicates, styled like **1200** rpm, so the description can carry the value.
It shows **0** rpm
